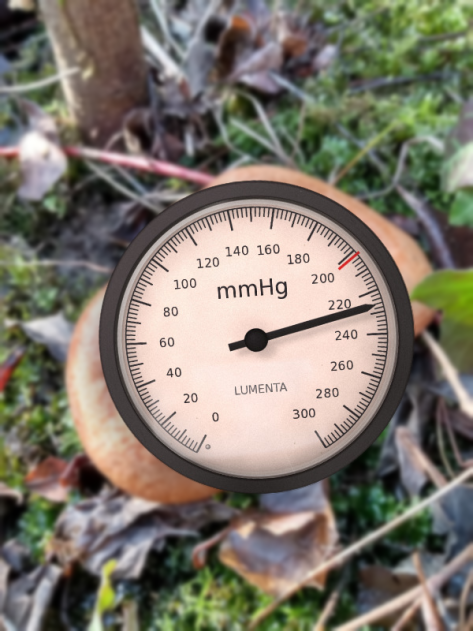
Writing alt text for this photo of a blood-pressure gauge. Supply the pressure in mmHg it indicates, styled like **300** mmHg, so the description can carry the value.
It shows **226** mmHg
